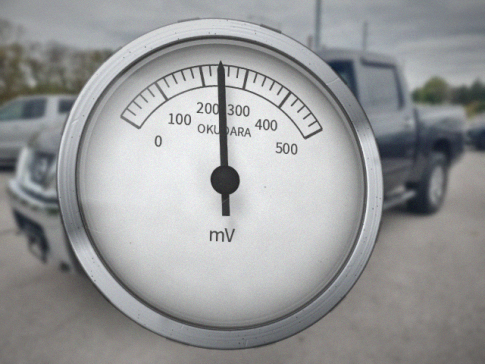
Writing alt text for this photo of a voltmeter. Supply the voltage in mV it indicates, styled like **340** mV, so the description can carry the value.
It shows **240** mV
